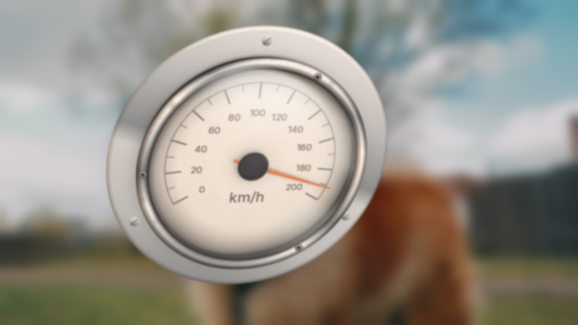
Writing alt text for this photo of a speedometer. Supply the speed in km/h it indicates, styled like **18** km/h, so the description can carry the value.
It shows **190** km/h
